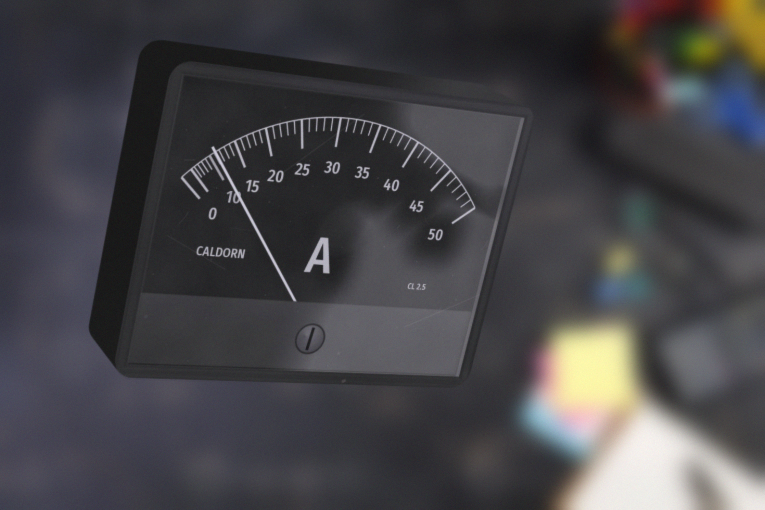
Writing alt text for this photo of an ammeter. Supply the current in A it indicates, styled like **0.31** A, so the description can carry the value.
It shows **11** A
